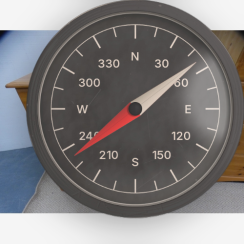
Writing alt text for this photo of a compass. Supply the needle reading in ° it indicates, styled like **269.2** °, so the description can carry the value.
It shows **232.5** °
